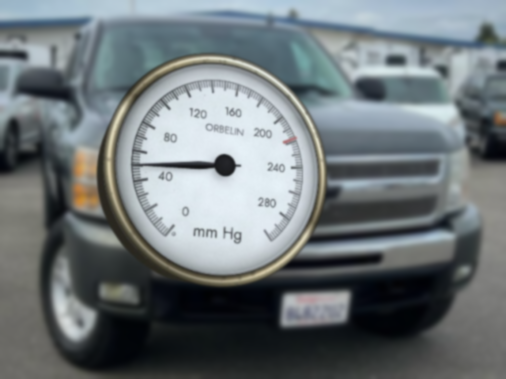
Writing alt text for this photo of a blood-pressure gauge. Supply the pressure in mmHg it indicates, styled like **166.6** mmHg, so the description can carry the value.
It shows **50** mmHg
